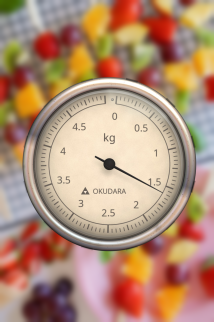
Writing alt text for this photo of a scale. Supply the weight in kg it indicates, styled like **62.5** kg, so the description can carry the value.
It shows **1.6** kg
